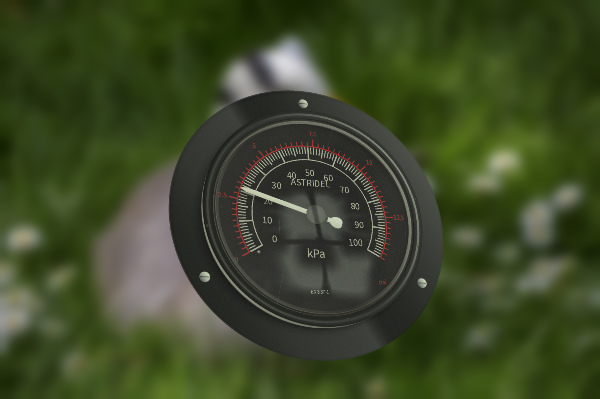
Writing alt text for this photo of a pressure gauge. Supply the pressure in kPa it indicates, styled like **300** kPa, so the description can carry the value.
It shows **20** kPa
